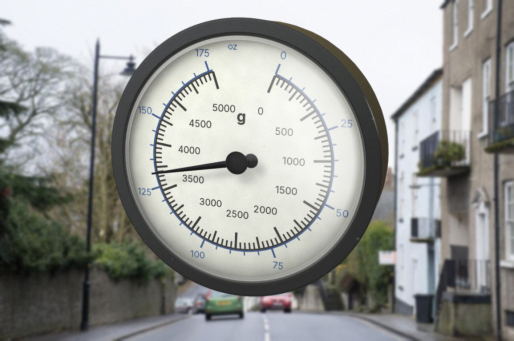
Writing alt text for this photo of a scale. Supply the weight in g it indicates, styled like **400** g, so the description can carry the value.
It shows **3700** g
